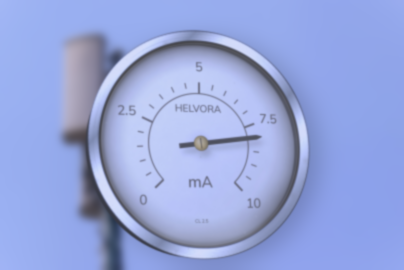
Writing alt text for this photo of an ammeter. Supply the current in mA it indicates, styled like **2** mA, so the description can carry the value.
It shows **8** mA
